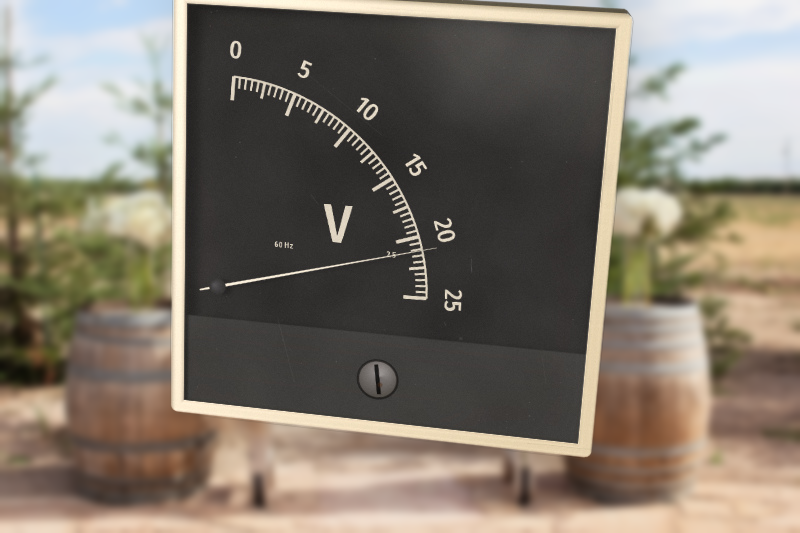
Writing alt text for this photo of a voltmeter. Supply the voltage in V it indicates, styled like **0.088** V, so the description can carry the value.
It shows **21** V
